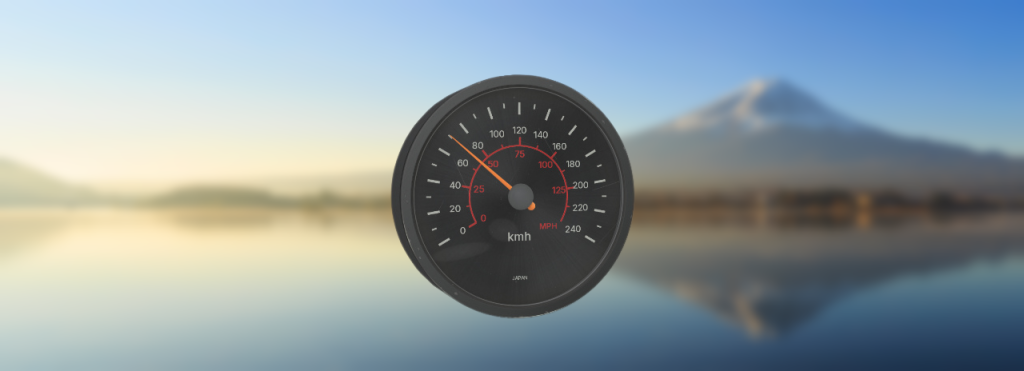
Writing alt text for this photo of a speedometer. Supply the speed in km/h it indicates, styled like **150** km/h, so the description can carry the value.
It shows **70** km/h
